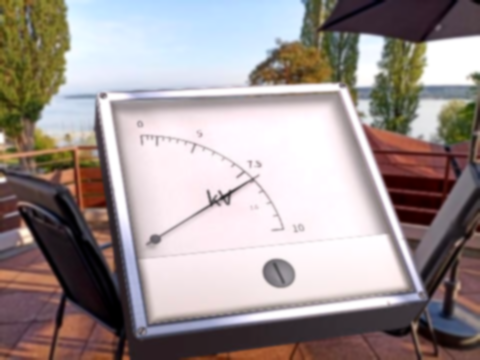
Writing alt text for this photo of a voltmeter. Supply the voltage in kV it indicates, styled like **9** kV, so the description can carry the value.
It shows **8** kV
